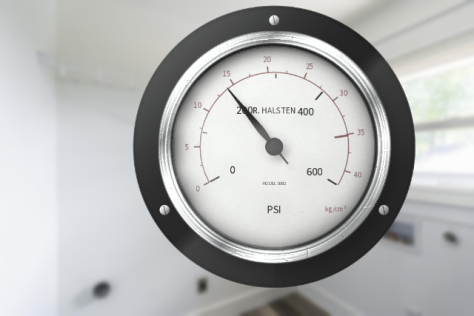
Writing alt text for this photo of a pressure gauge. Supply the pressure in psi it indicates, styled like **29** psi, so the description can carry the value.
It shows **200** psi
